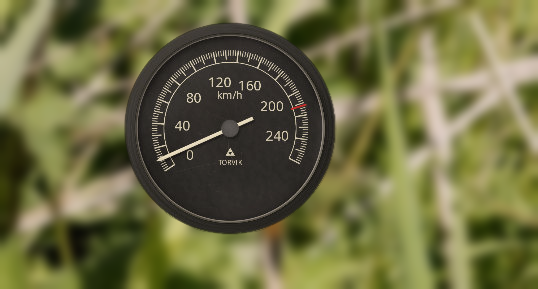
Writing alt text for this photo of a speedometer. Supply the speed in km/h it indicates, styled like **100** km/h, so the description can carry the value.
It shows **10** km/h
